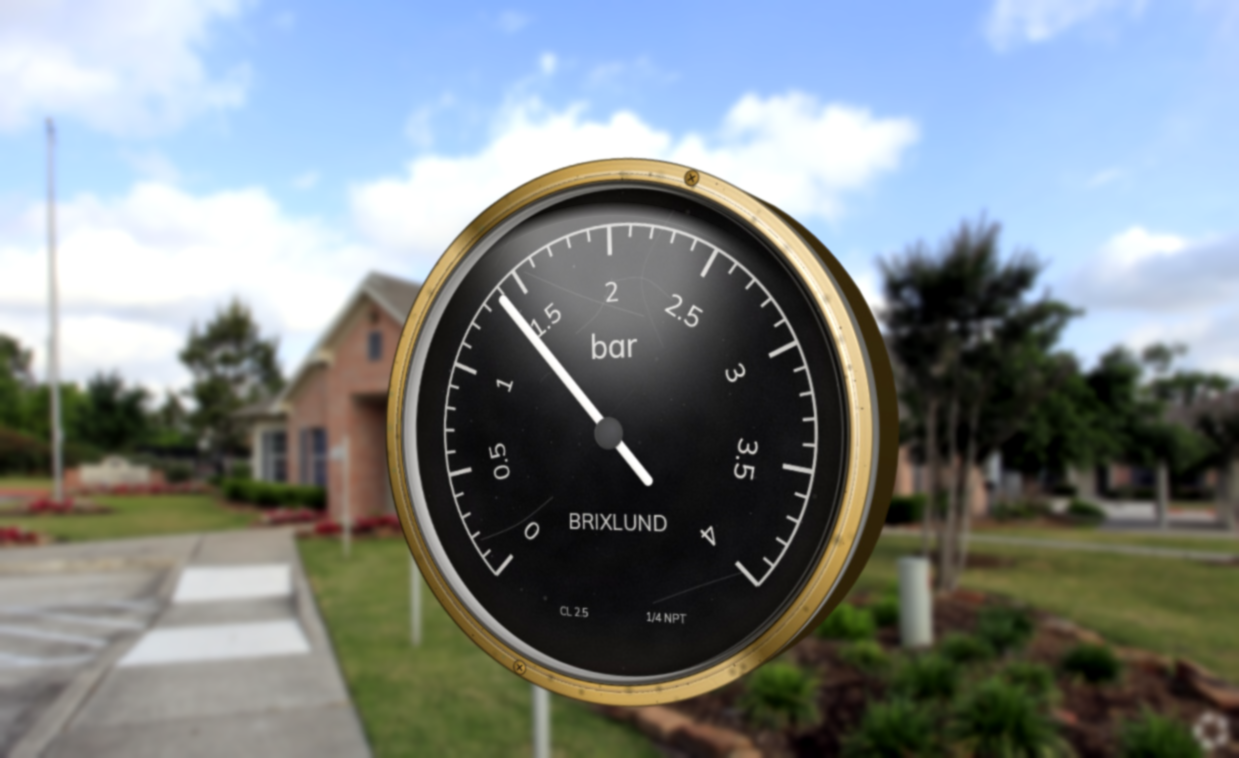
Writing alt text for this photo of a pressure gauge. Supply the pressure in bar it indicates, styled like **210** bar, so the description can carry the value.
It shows **1.4** bar
